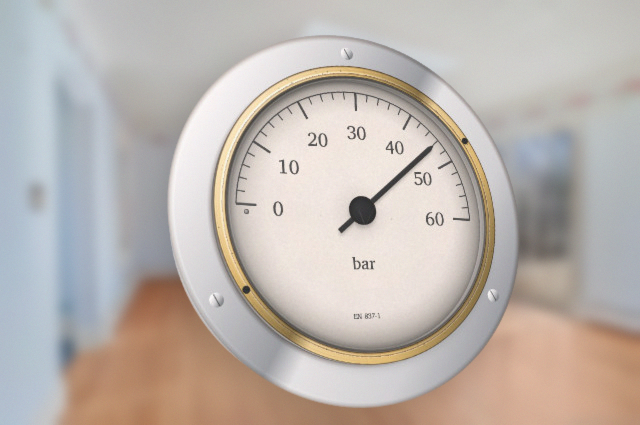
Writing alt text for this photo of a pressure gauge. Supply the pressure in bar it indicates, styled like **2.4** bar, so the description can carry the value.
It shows **46** bar
